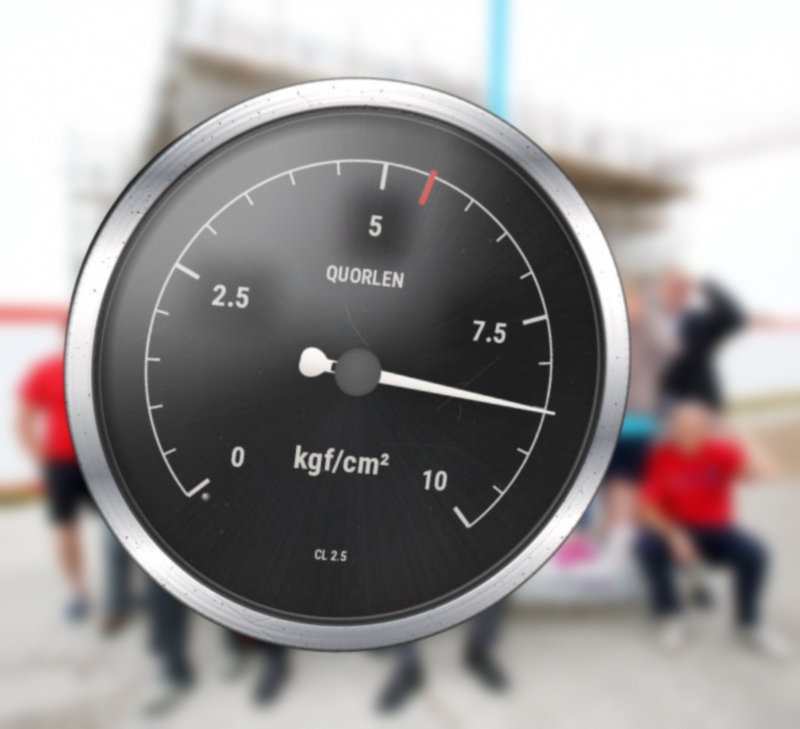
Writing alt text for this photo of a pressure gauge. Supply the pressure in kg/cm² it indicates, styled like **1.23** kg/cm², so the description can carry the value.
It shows **8.5** kg/cm²
